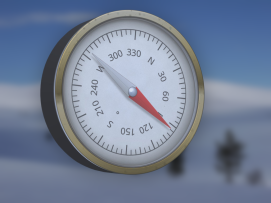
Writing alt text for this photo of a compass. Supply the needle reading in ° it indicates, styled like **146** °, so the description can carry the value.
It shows **95** °
